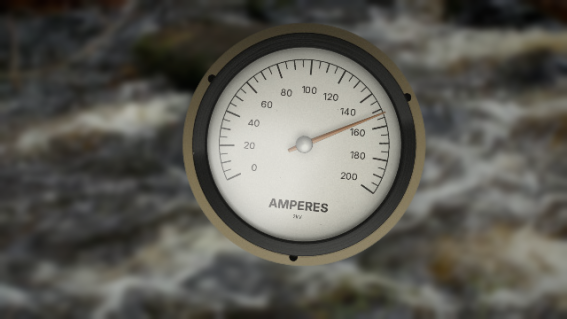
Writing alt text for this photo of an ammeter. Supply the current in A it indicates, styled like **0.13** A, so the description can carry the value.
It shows **152.5** A
